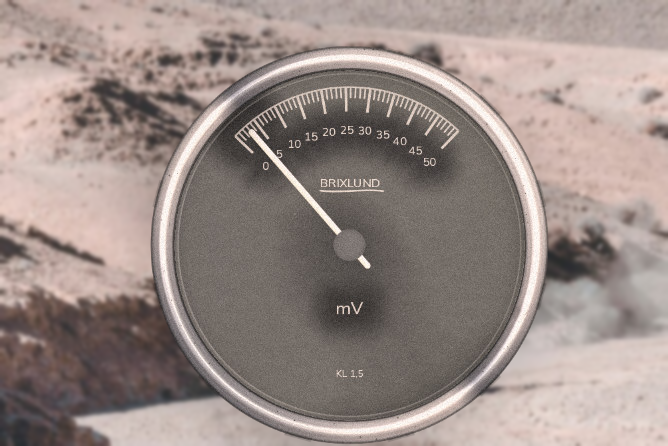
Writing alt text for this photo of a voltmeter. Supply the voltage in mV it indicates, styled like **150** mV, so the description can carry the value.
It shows **3** mV
